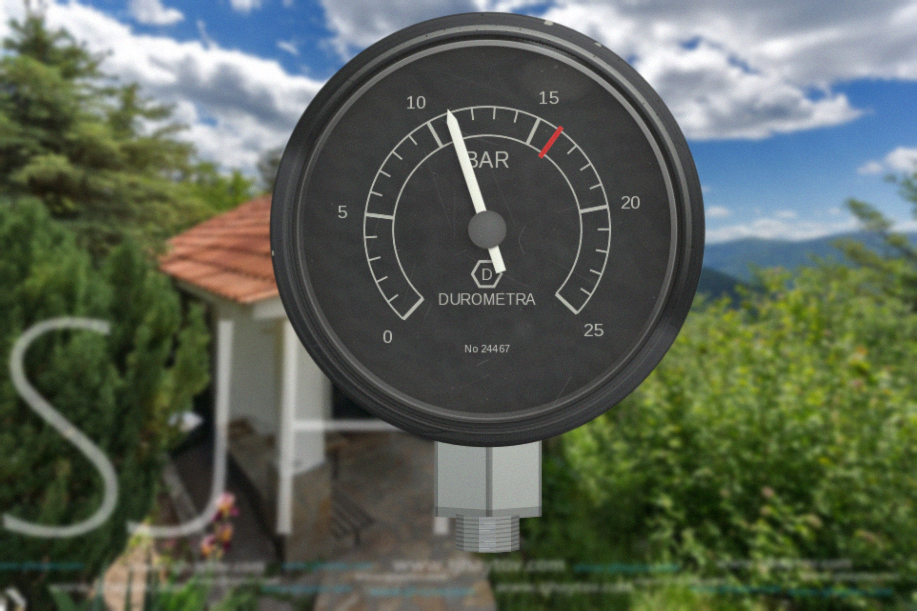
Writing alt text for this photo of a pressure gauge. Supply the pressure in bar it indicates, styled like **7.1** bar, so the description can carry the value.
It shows **11** bar
